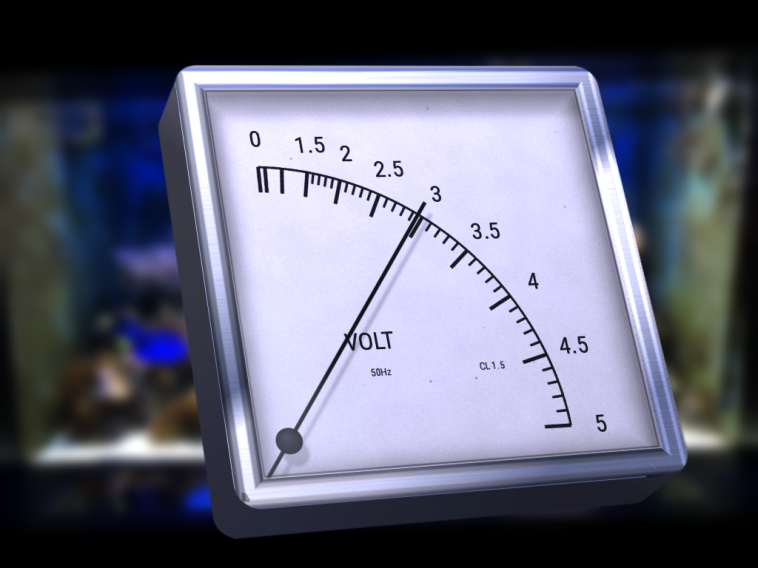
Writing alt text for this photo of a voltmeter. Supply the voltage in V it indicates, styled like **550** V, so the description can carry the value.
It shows **2.95** V
